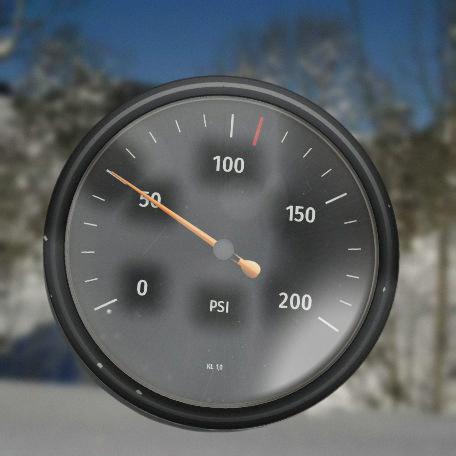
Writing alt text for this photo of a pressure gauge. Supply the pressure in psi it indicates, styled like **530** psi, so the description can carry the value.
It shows **50** psi
